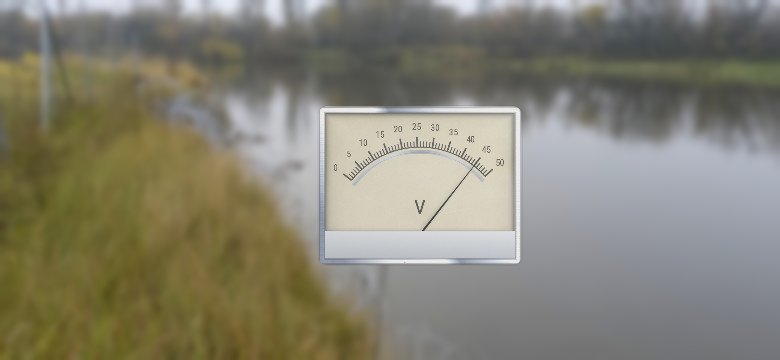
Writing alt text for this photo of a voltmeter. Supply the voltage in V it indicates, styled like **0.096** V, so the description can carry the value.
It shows **45** V
